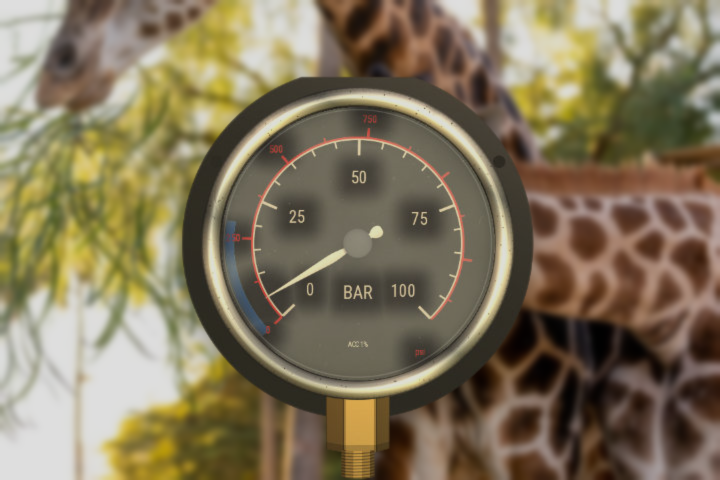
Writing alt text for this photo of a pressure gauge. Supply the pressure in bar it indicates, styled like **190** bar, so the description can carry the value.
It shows **5** bar
